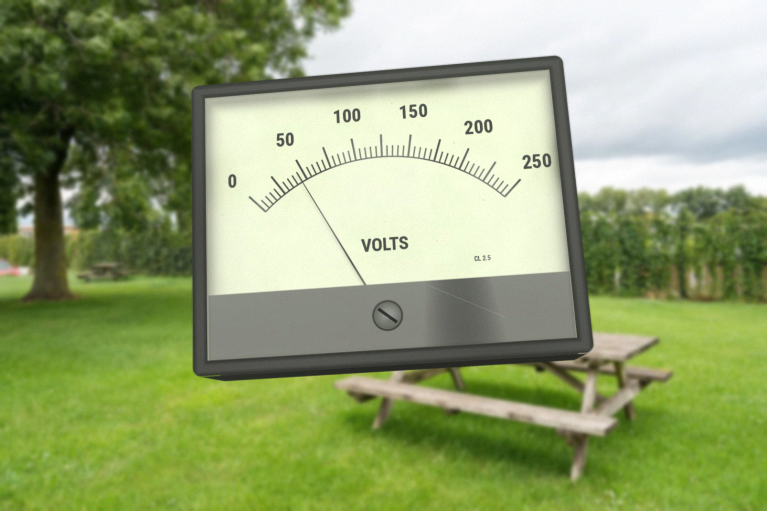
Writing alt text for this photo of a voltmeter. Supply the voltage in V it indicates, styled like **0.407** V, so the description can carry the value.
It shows **45** V
